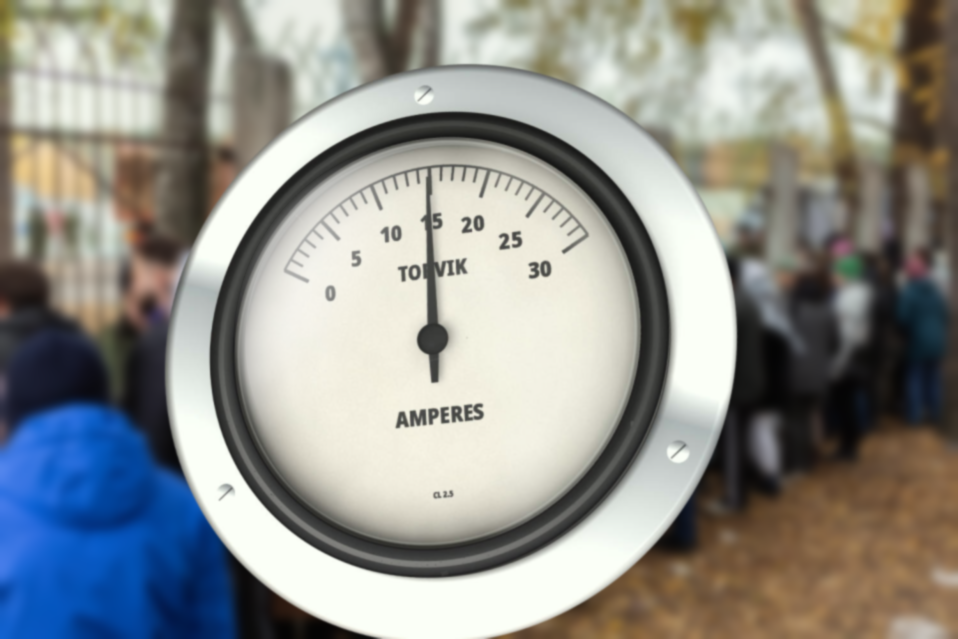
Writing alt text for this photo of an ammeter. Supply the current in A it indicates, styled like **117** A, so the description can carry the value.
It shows **15** A
